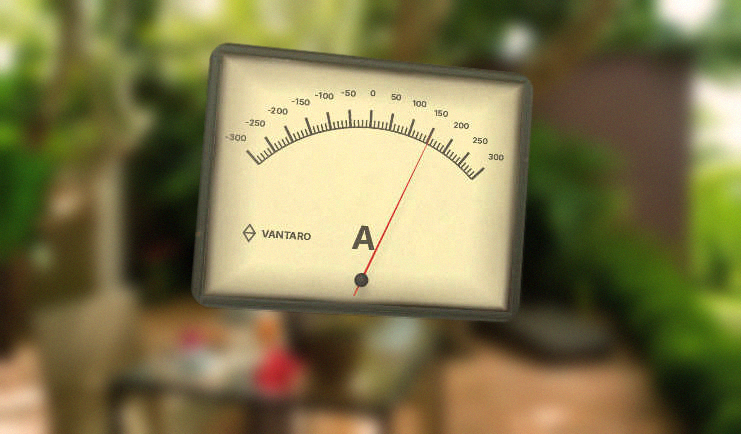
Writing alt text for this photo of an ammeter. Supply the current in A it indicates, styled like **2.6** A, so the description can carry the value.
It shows **150** A
